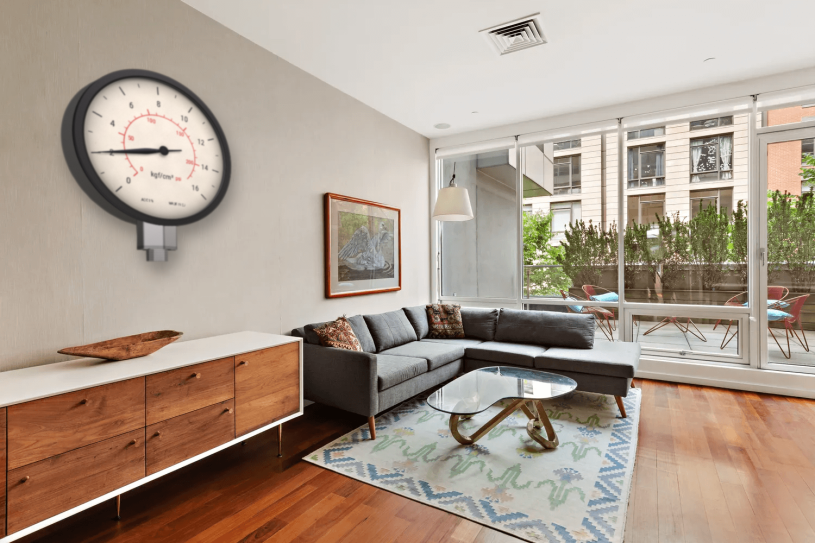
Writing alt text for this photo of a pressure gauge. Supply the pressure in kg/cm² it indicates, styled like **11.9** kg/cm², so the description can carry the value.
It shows **2** kg/cm²
